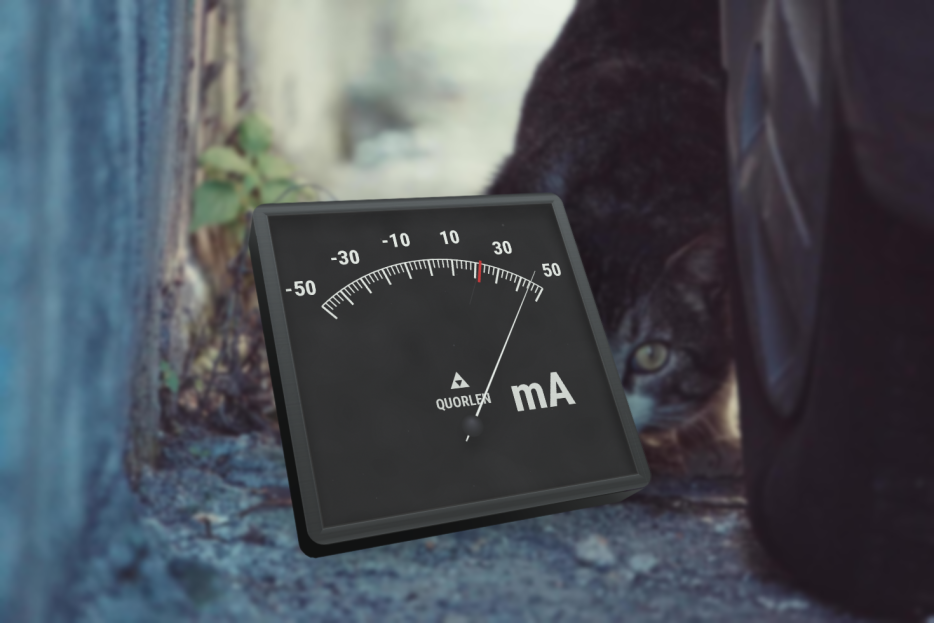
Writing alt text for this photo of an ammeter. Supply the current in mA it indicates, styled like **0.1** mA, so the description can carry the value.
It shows **44** mA
